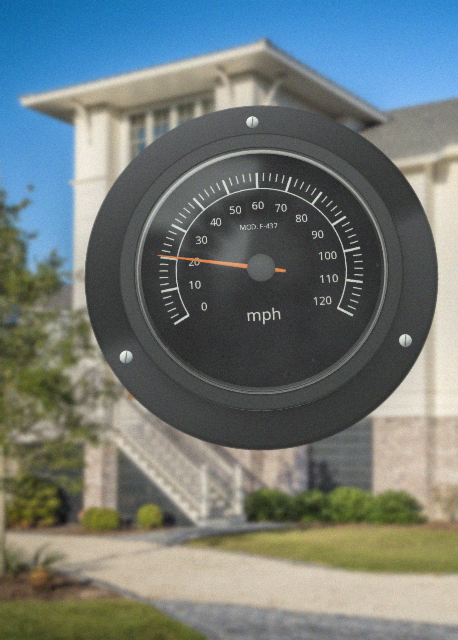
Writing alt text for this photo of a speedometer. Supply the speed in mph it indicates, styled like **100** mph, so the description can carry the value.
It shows **20** mph
